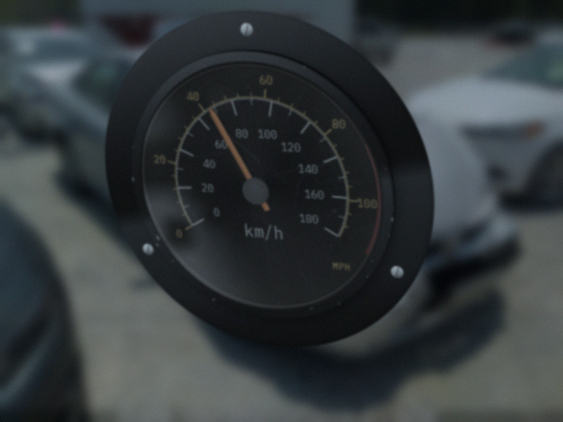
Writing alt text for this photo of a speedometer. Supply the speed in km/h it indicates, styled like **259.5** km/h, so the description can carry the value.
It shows **70** km/h
